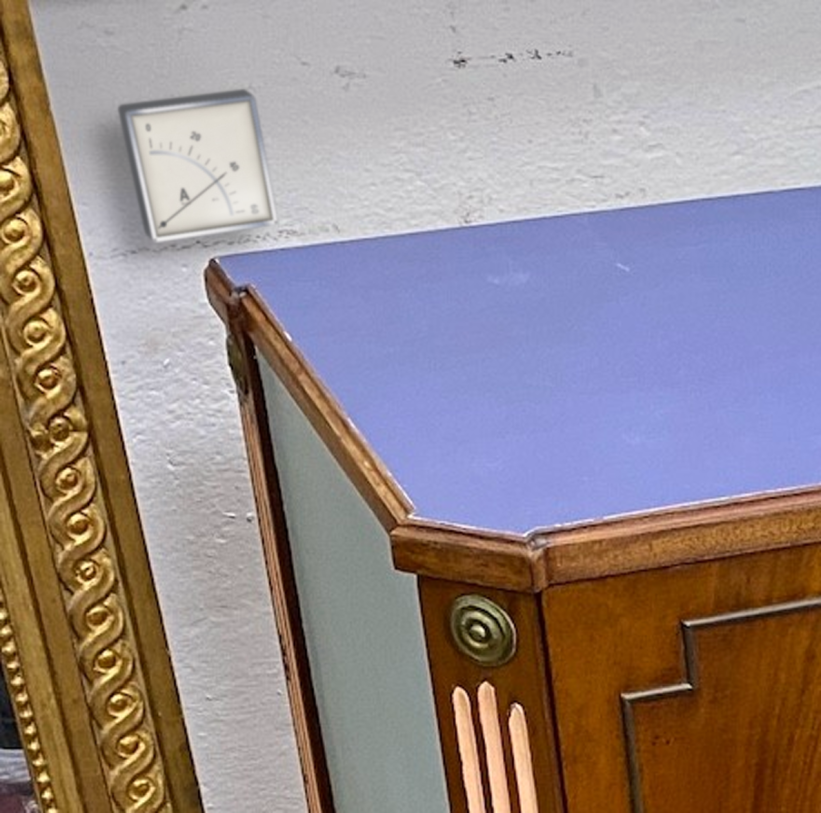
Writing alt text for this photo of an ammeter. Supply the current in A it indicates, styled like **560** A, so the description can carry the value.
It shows **40** A
